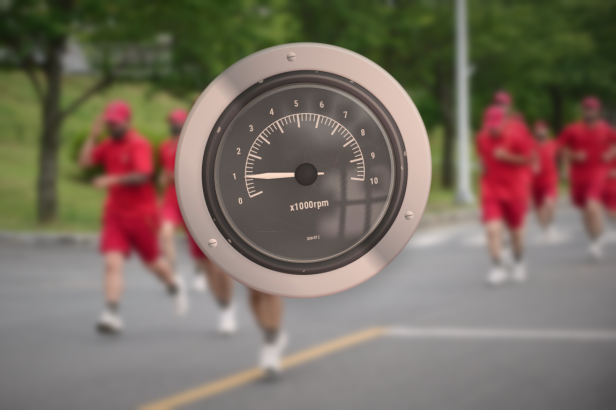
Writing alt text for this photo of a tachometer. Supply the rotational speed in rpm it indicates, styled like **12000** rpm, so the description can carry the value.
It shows **1000** rpm
